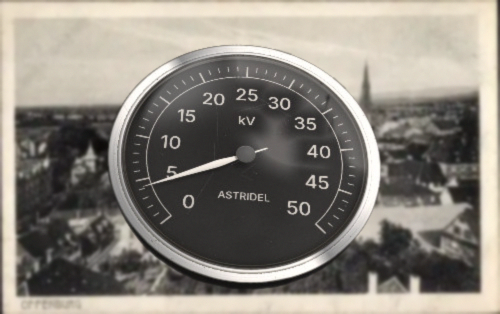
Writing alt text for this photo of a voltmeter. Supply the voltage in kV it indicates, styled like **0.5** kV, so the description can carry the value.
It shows **4** kV
